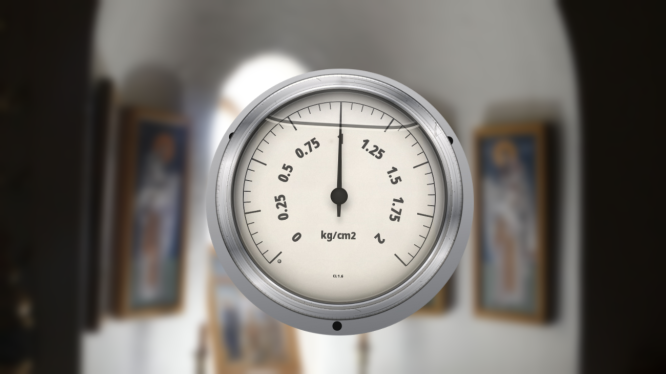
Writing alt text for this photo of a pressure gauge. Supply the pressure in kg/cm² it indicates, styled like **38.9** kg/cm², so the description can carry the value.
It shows **1** kg/cm²
